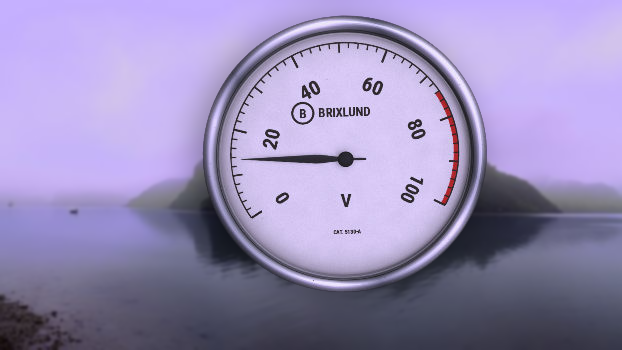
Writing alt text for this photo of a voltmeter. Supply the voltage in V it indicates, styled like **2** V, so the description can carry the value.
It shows **14** V
